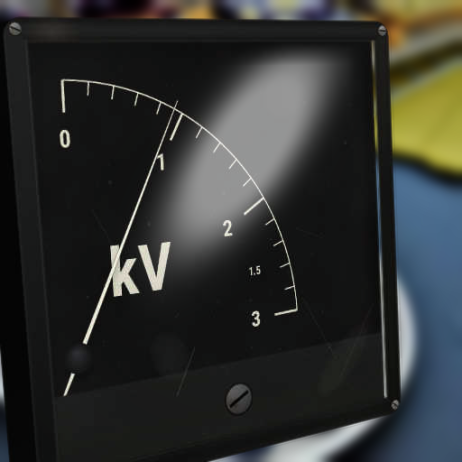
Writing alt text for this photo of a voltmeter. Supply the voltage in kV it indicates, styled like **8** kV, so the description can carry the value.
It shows **0.9** kV
